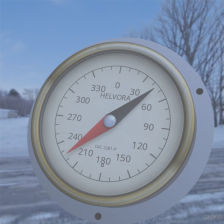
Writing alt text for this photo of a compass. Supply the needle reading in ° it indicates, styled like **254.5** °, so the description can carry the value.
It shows **225** °
